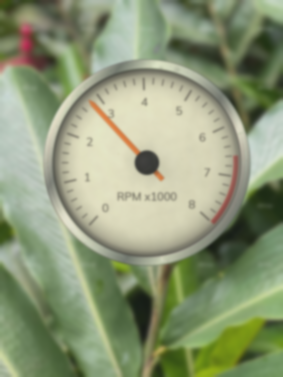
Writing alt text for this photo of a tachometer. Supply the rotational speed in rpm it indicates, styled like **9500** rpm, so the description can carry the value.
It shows **2800** rpm
